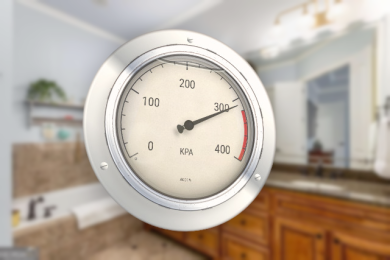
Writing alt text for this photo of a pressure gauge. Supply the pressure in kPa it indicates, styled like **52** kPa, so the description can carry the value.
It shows **310** kPa
